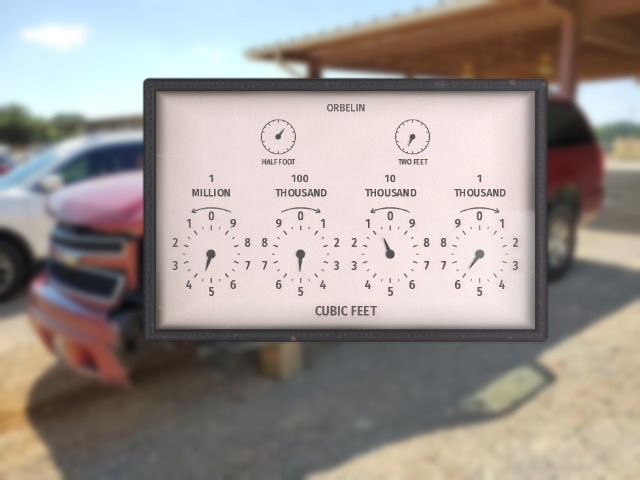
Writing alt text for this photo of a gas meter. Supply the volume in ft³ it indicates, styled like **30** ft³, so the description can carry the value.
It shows **450600** ft³
